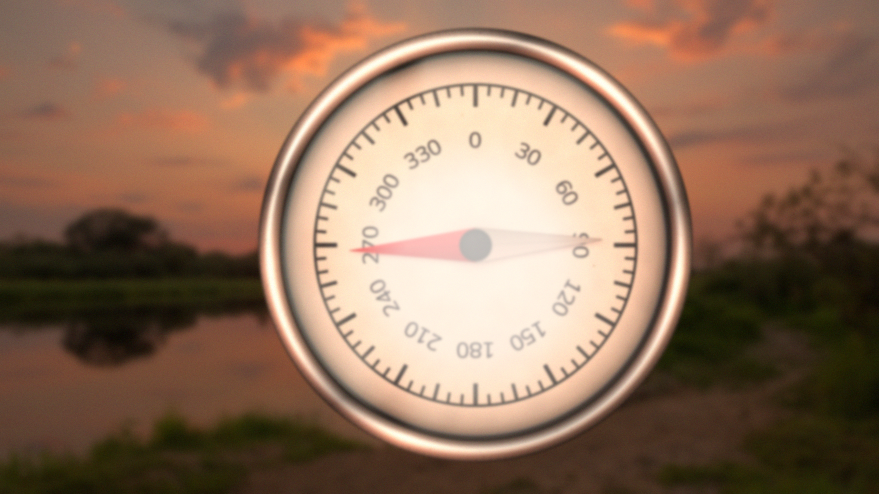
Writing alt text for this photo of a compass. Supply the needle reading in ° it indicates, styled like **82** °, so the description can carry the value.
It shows **267.5** °
